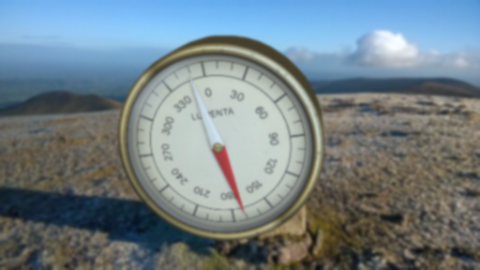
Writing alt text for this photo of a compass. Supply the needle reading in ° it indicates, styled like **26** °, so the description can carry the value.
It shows **170** °
